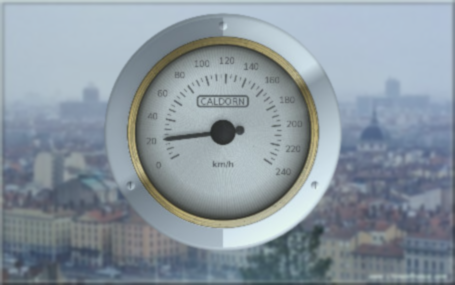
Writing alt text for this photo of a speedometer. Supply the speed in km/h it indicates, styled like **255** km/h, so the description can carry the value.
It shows **20** km/h
